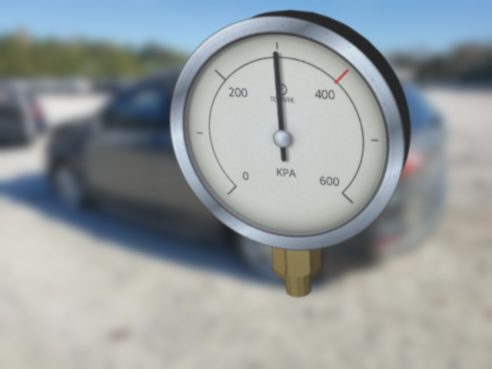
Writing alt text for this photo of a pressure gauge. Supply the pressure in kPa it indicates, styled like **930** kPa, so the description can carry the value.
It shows **300** kPa
